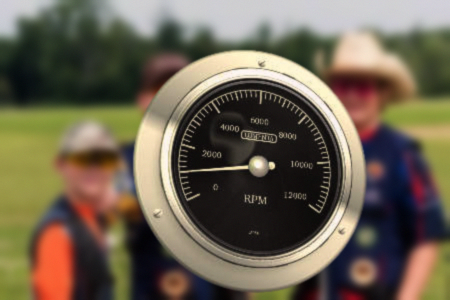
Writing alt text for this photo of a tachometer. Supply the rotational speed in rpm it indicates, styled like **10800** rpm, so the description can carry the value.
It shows **1000** rpm
